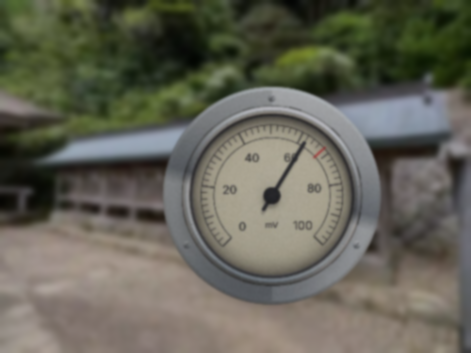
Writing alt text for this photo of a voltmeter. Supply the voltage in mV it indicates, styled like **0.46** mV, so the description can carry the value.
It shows **62** mV
